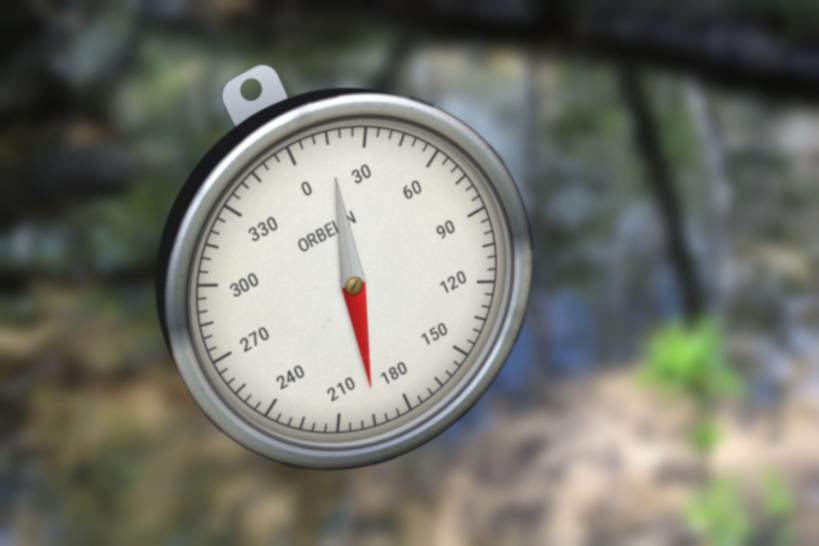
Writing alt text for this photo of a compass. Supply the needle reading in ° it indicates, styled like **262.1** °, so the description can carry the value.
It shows **195** °
